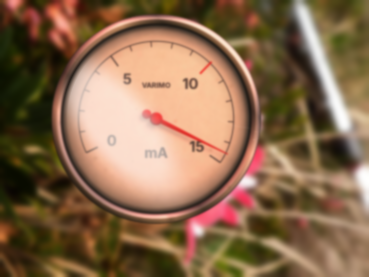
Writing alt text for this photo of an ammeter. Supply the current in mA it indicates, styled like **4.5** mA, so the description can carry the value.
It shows **14.5** mA
